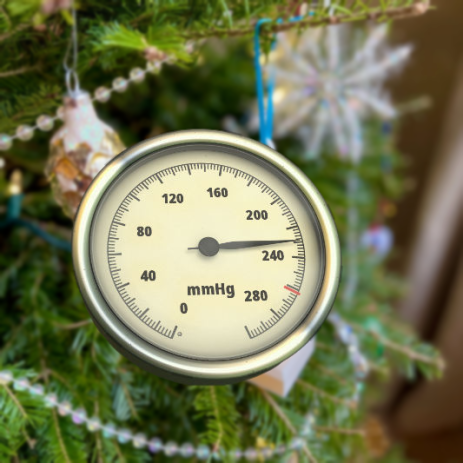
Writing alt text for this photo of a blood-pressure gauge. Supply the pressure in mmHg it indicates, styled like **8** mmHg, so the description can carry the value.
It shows **230** mmHg
